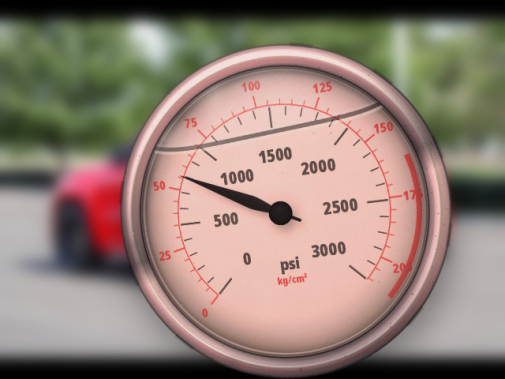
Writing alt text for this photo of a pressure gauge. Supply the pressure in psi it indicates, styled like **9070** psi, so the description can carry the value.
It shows **800** psi
